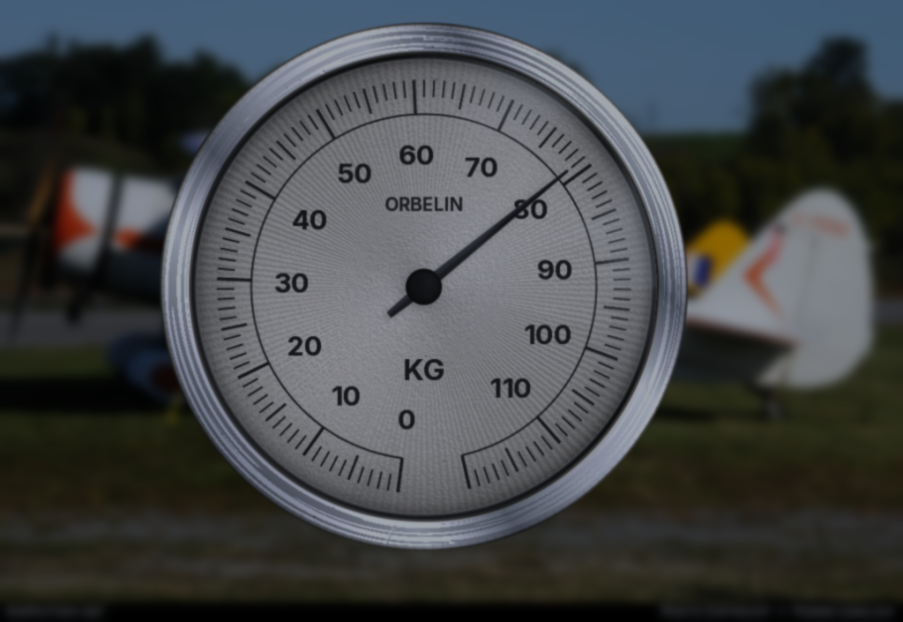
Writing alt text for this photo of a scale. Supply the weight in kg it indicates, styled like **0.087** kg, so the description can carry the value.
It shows **79** kg
